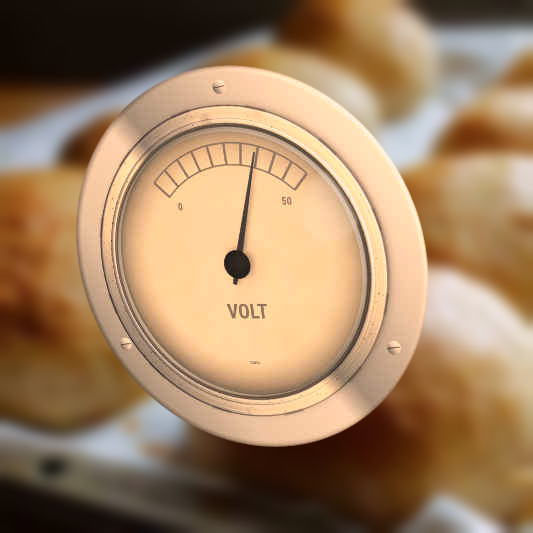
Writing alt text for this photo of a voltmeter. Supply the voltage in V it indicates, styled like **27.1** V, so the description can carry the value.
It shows **35** V
